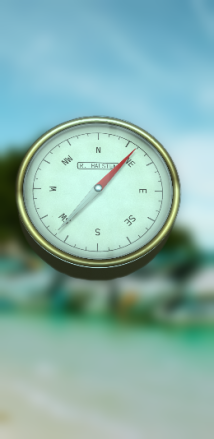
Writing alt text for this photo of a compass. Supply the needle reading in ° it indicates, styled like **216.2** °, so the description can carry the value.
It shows **40** °
